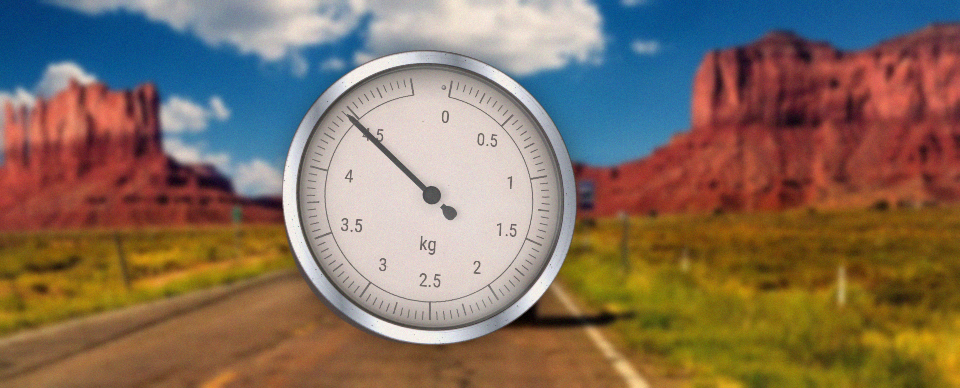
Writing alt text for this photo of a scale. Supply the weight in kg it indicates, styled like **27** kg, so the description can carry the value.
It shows **4.45** kg
